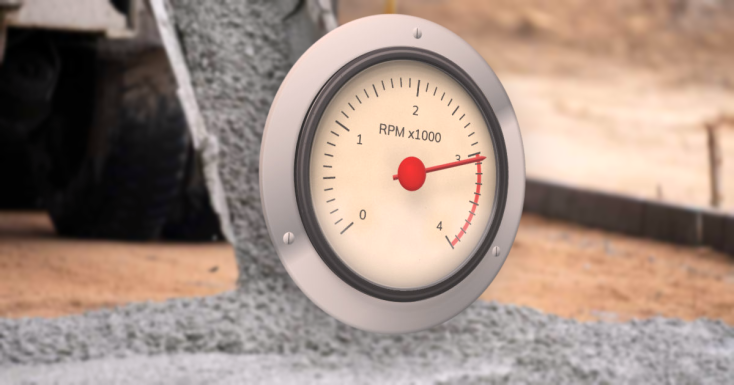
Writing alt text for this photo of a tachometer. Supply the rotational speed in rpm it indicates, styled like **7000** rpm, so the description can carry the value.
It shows **3050** rpm
